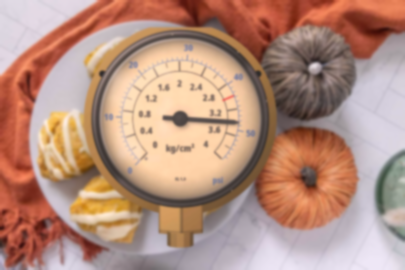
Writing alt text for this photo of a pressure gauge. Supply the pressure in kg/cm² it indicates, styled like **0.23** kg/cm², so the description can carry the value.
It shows **3.4** kg/cm²
